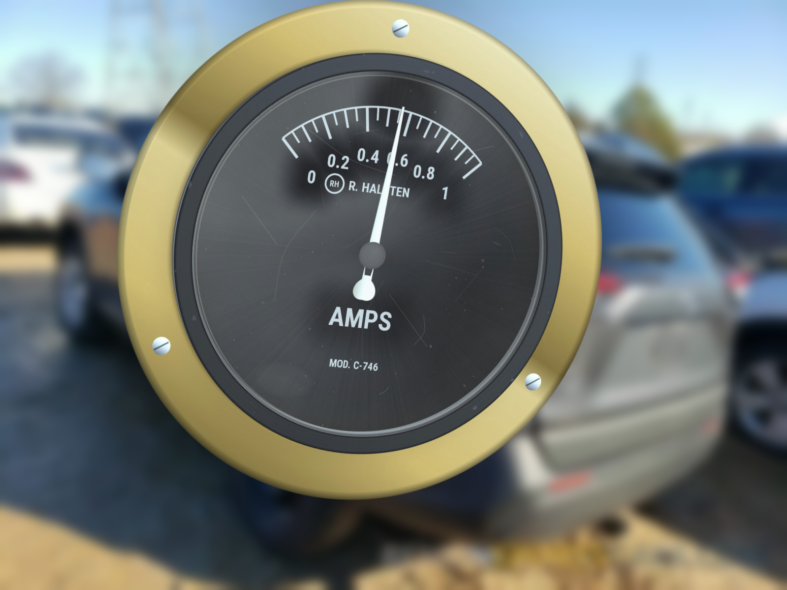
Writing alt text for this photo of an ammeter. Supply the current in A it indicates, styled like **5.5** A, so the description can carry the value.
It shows **0.55** A
